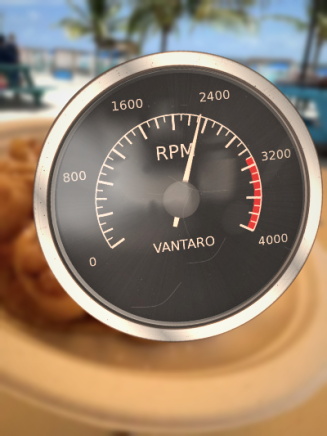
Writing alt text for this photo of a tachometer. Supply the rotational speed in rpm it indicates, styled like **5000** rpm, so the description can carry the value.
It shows **2300** rpm
